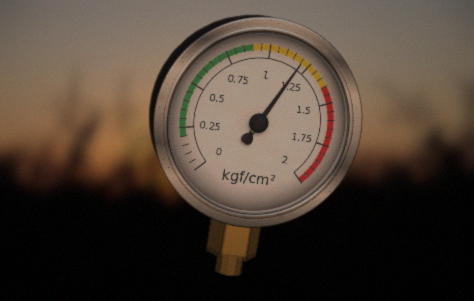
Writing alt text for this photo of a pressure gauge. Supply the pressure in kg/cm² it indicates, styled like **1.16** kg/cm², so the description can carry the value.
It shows **1.2** kg/cm²
